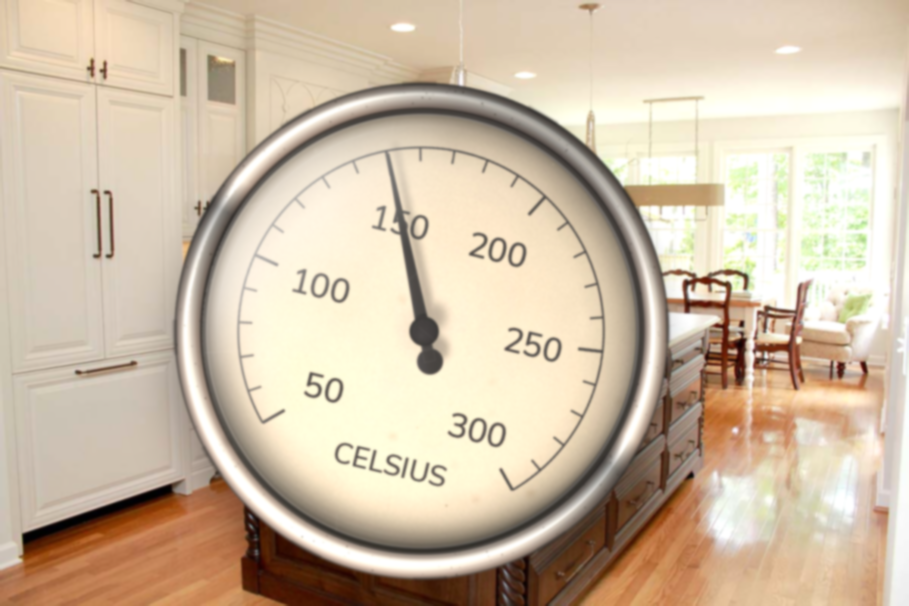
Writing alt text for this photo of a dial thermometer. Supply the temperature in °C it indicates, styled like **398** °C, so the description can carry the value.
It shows **150** °C
